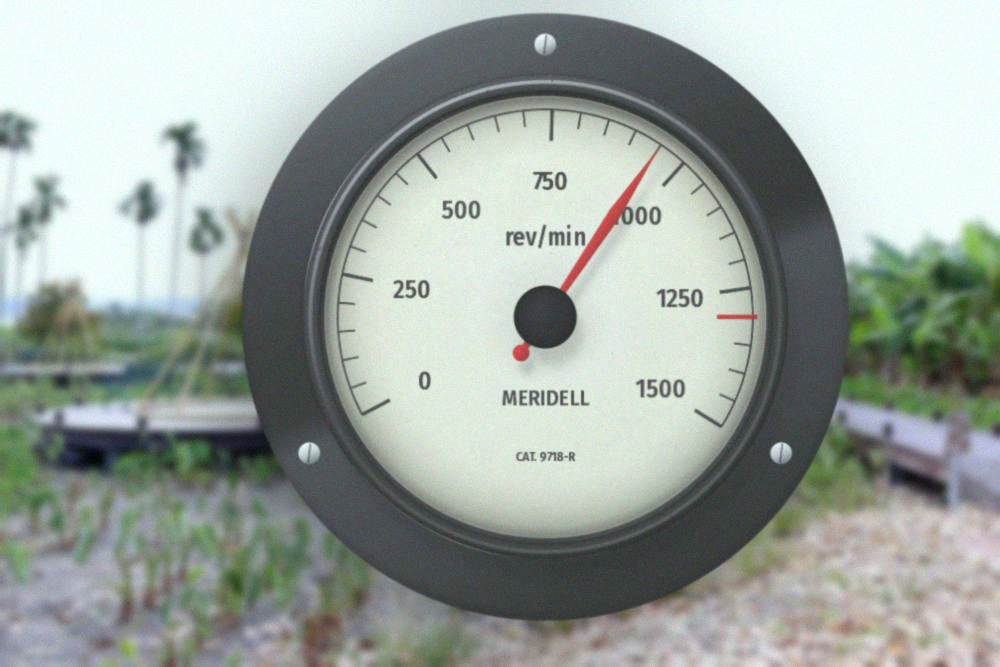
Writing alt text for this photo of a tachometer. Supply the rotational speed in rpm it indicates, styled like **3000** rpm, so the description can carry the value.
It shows **950** rpm
